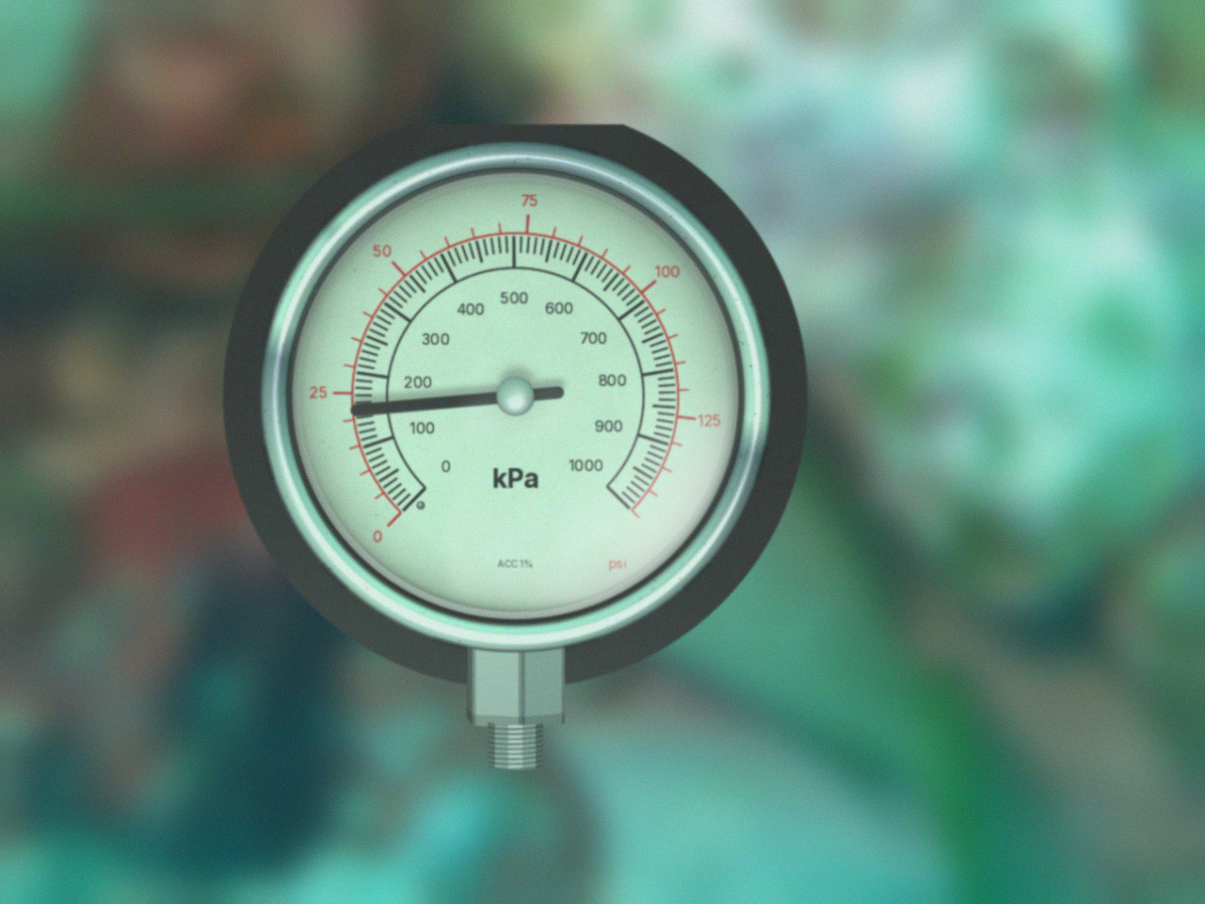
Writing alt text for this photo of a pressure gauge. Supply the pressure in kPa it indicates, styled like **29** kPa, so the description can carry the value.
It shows **150** kPa
